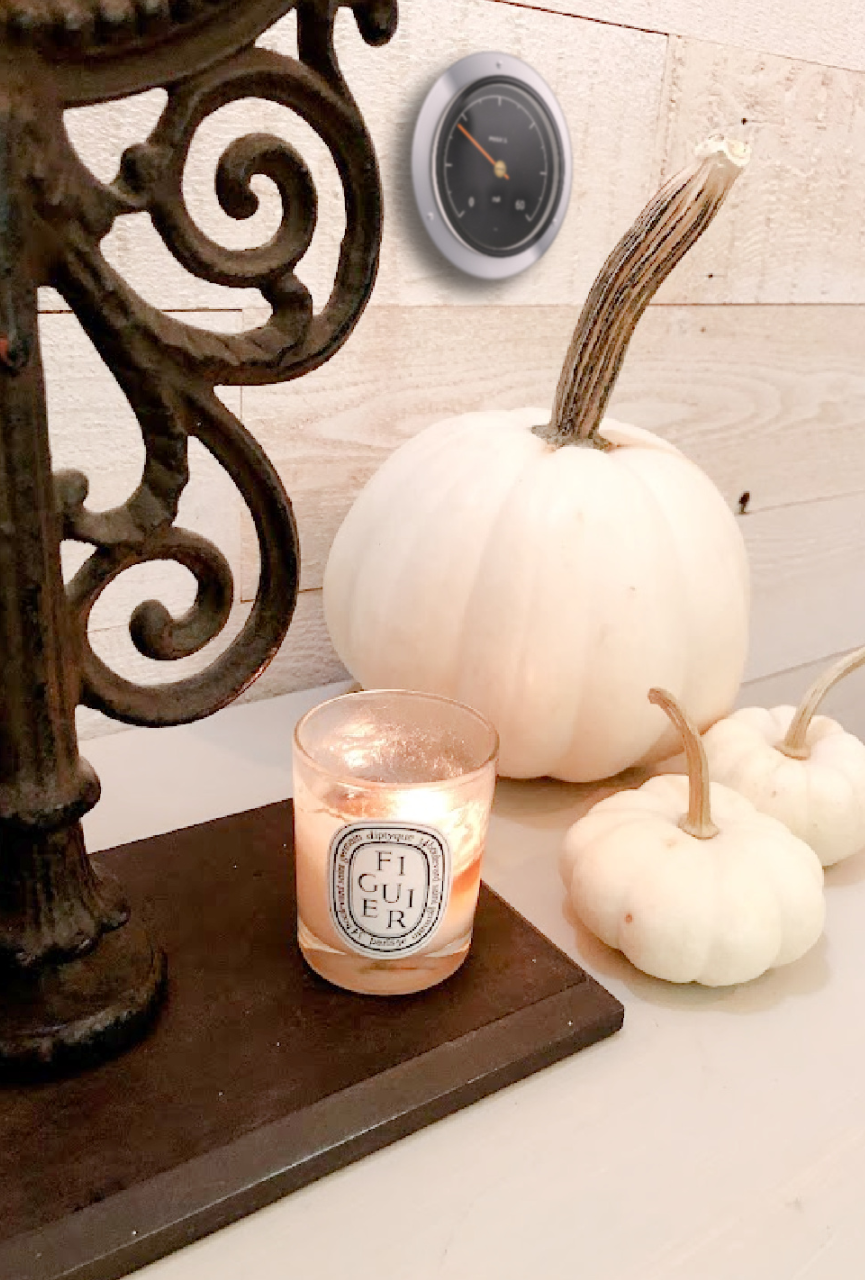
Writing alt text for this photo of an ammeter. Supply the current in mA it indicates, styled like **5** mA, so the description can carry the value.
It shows **17.5** mA
